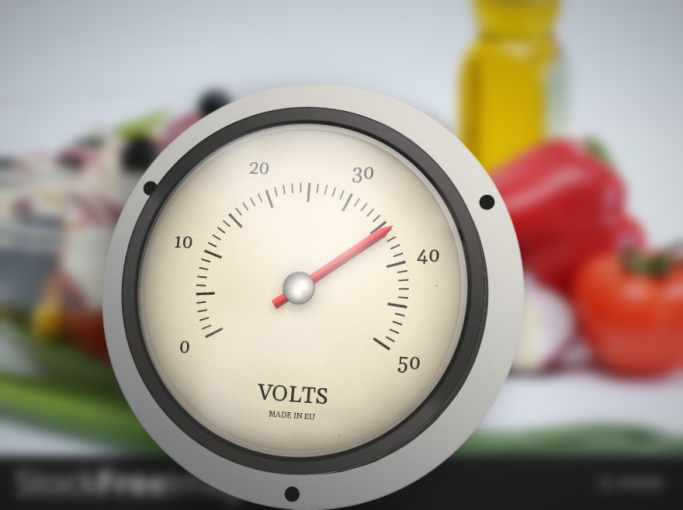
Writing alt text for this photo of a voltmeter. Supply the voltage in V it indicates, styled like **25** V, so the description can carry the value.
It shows **36** V
